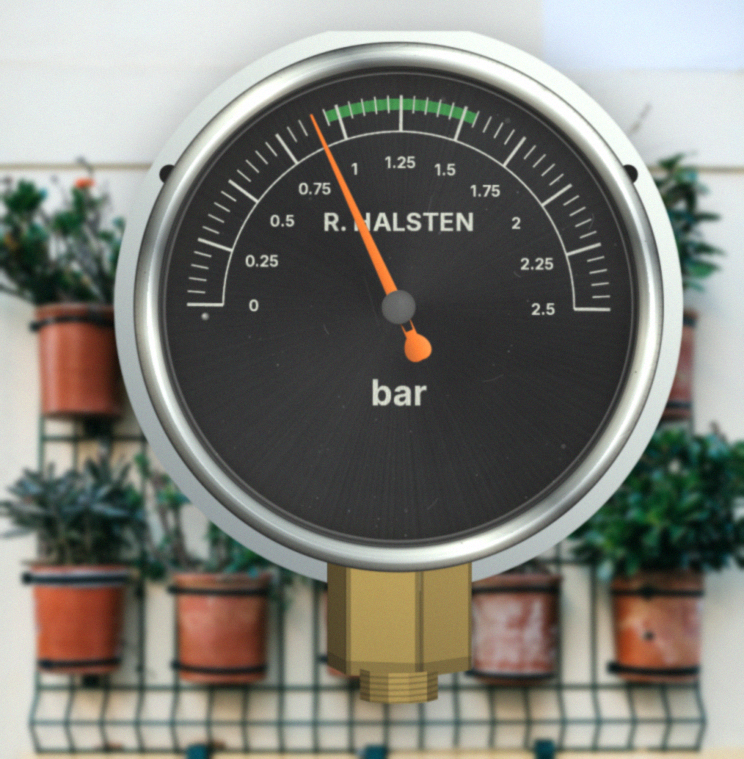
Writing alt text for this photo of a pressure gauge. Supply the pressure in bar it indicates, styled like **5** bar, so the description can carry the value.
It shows **0.9** bar
